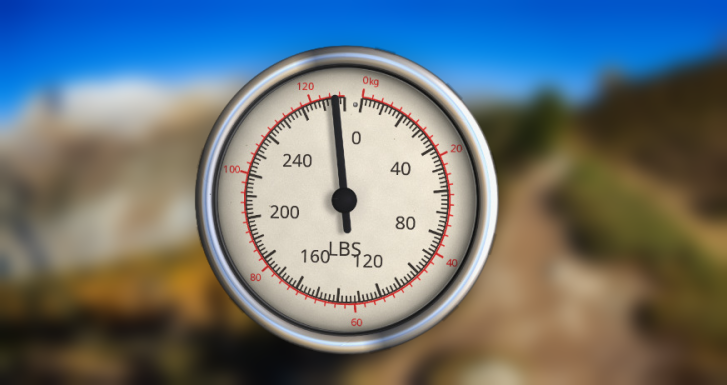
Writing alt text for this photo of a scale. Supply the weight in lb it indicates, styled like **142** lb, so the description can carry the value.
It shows **276** lb
